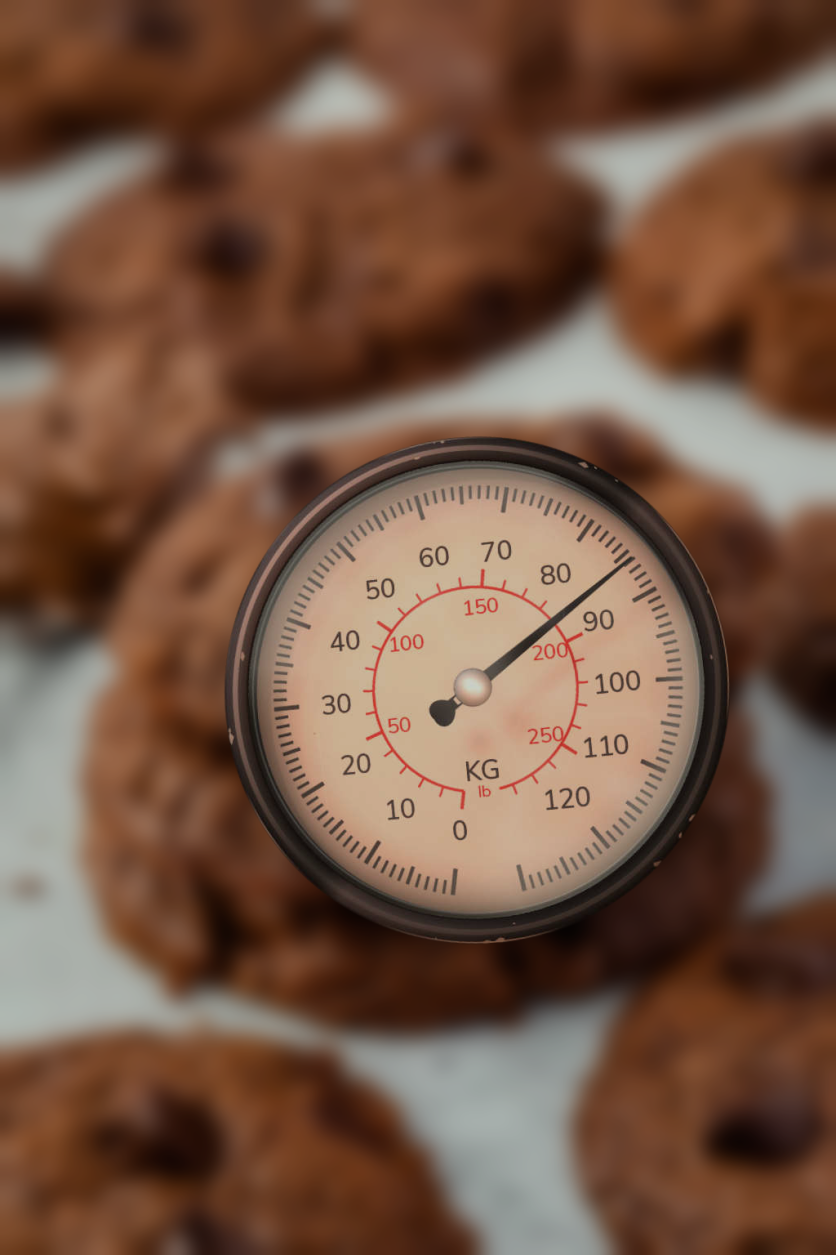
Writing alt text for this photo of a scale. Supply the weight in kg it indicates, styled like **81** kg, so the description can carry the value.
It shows **86** kg
